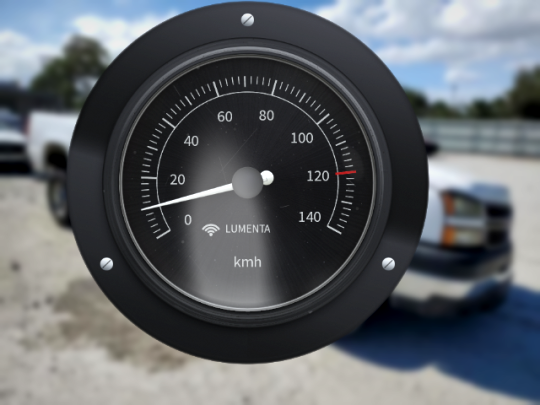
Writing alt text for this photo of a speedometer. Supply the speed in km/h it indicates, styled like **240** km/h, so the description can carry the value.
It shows **10** km/h
